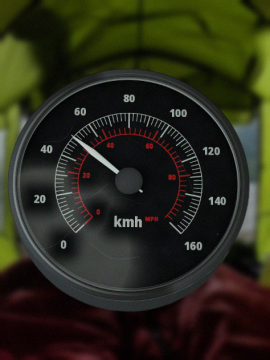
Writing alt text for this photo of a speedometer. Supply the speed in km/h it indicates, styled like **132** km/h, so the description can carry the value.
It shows **50** km/h
